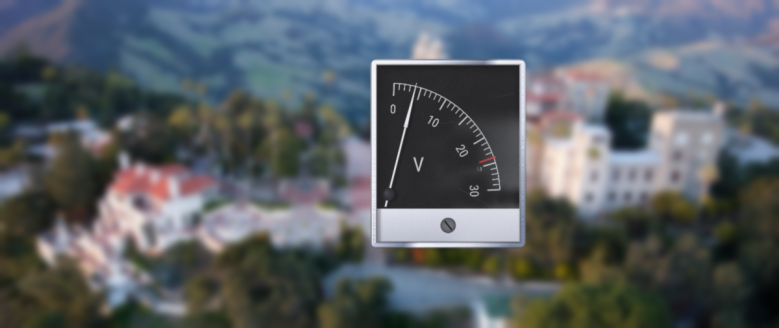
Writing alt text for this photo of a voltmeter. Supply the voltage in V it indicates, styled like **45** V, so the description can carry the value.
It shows **4** V
